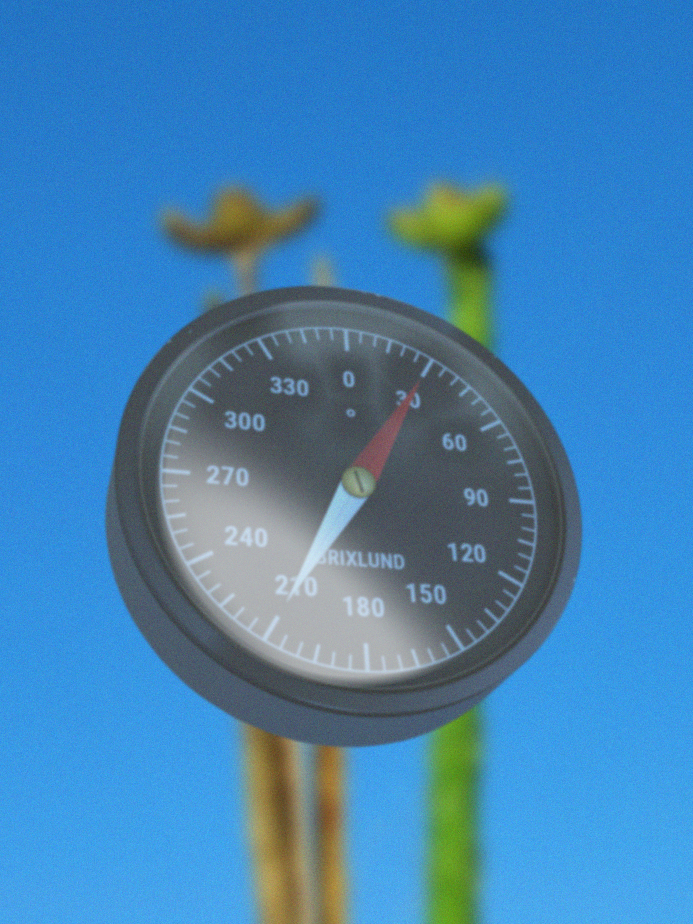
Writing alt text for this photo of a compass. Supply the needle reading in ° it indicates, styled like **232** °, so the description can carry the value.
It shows **30** °
